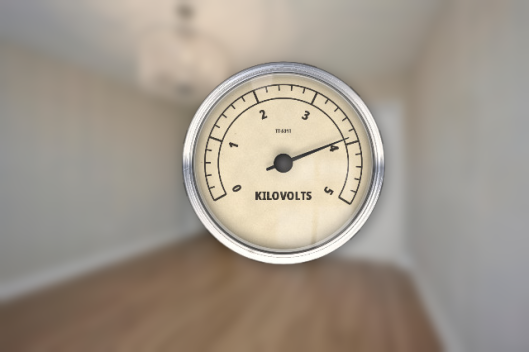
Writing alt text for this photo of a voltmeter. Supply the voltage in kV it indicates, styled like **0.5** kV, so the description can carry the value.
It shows **3.9** kV
